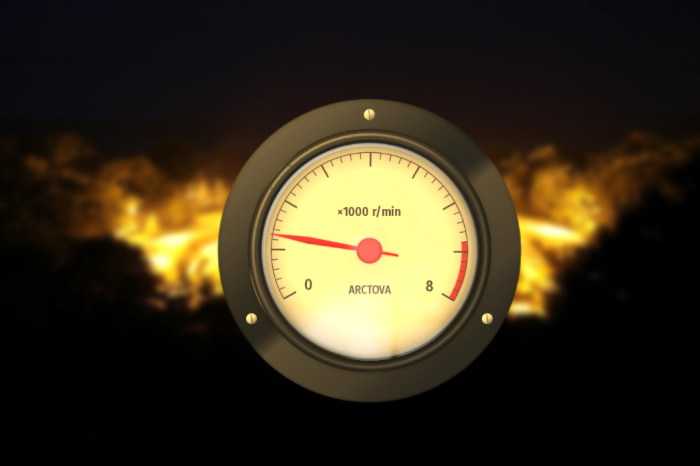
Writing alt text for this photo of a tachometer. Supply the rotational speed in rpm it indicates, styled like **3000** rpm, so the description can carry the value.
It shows **1300** rpm
